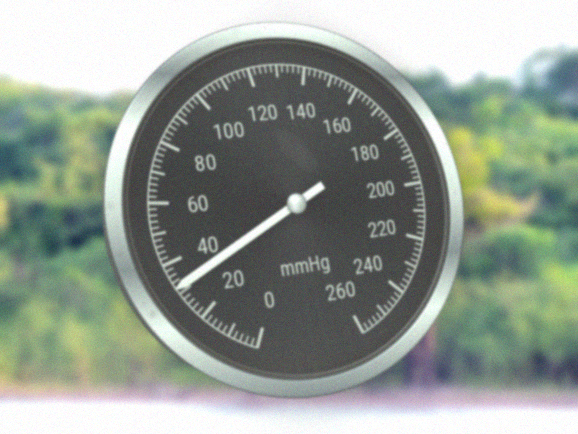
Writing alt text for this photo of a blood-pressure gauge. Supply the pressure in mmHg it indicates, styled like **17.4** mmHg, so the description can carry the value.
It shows **32** mmHg
